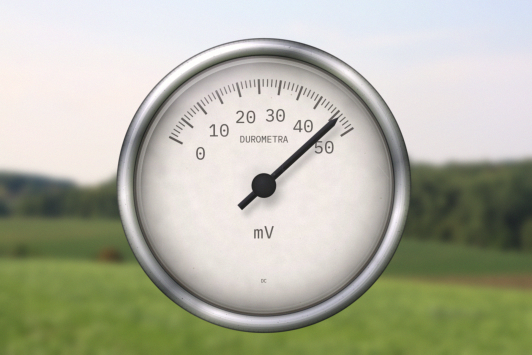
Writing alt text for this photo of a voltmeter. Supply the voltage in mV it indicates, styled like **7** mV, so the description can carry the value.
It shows **46** mV
